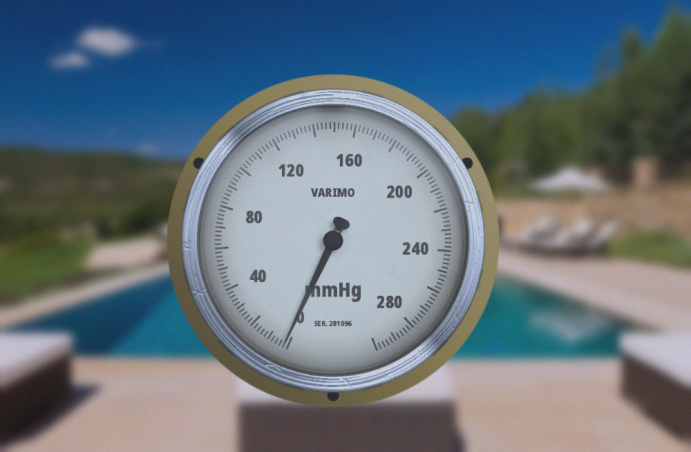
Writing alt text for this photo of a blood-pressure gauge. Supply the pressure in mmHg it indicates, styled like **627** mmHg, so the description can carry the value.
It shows **2** mmHg
